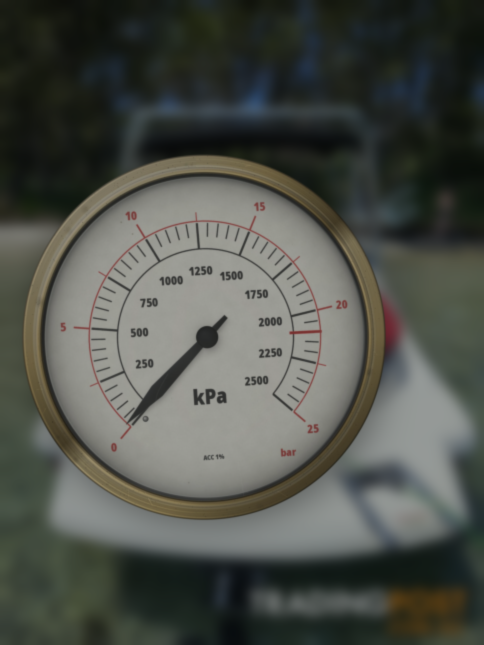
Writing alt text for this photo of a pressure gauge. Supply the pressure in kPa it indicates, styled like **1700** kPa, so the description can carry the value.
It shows **25** kPa
